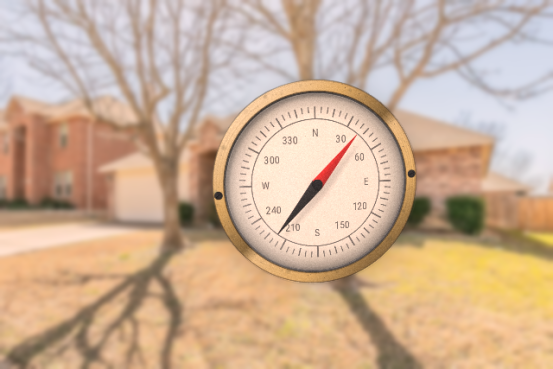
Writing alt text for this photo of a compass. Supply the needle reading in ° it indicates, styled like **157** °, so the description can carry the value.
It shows **40** °
